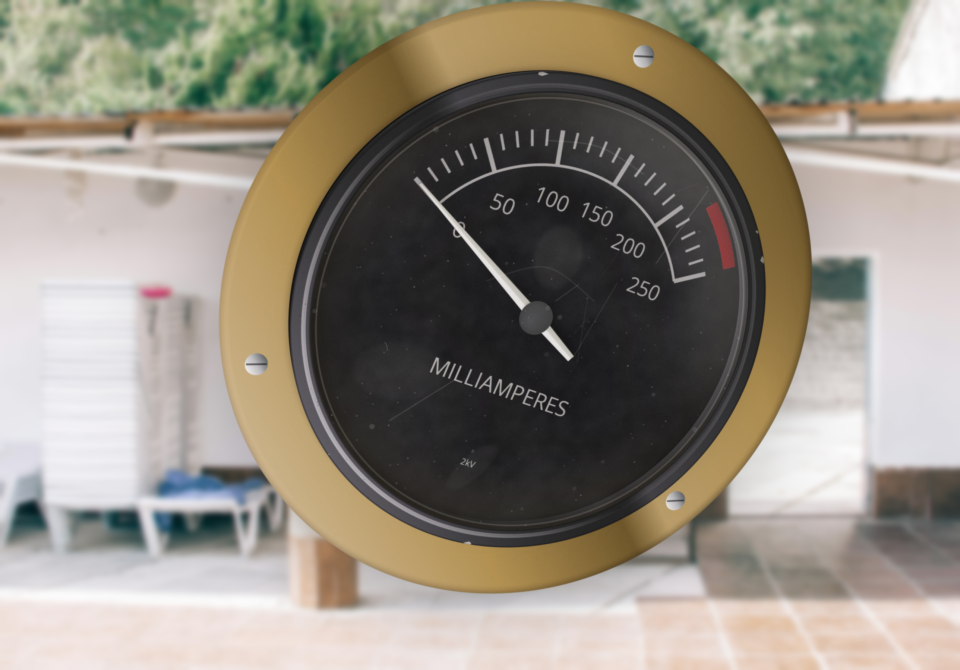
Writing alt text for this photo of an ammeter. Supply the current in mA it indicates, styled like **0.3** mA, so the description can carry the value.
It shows **0** mA
